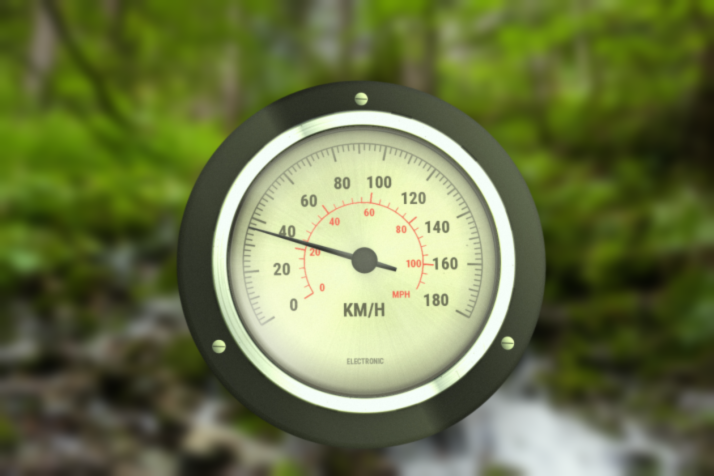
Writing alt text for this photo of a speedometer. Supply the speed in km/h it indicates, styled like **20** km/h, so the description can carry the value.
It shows **36** km/h
